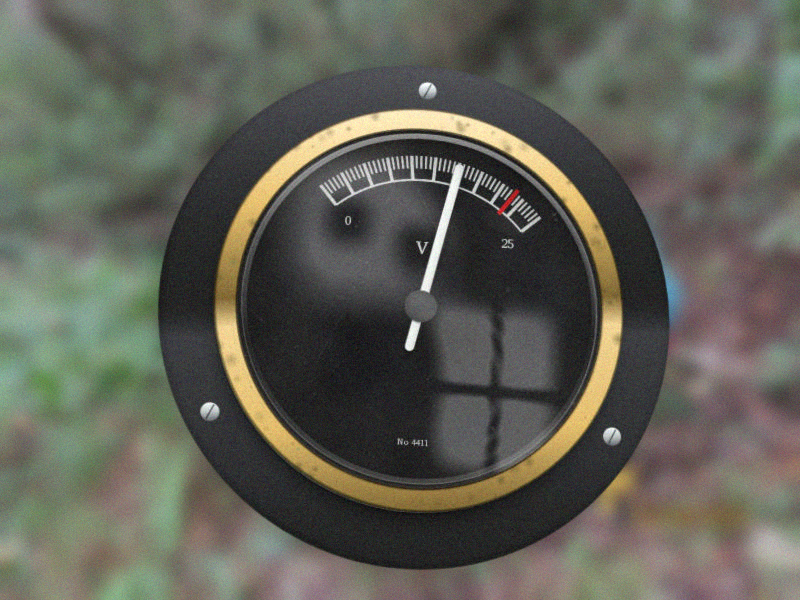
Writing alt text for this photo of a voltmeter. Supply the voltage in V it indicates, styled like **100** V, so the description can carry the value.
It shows **15** V
